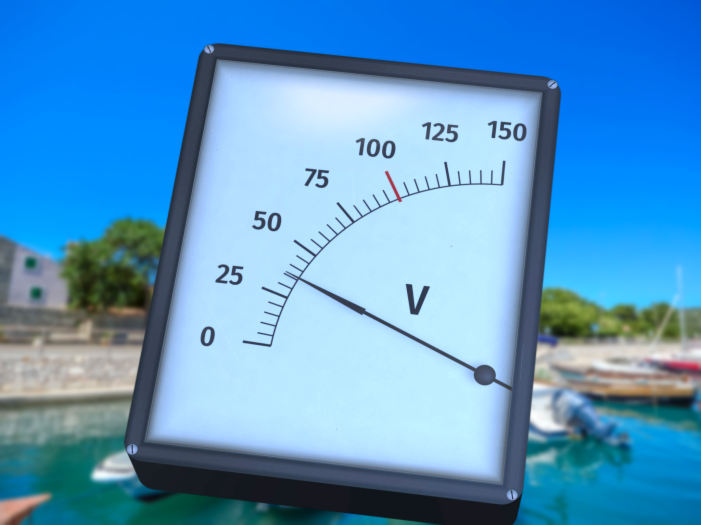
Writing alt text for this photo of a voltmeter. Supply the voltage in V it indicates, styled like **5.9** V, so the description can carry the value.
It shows **35** V
